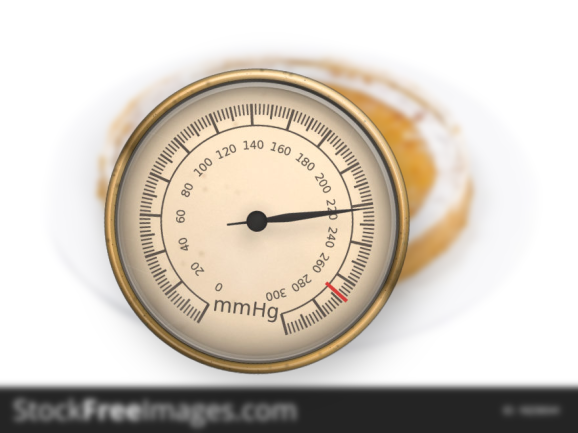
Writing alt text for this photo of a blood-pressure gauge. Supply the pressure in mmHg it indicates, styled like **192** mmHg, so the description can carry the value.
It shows **222** mmHg
